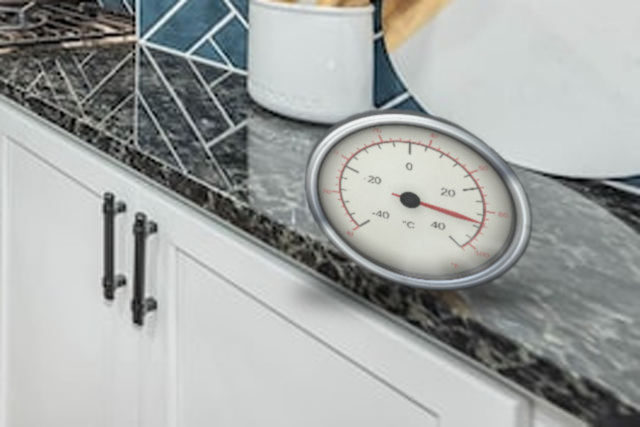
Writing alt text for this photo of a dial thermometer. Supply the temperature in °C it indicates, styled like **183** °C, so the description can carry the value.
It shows **30** °C
